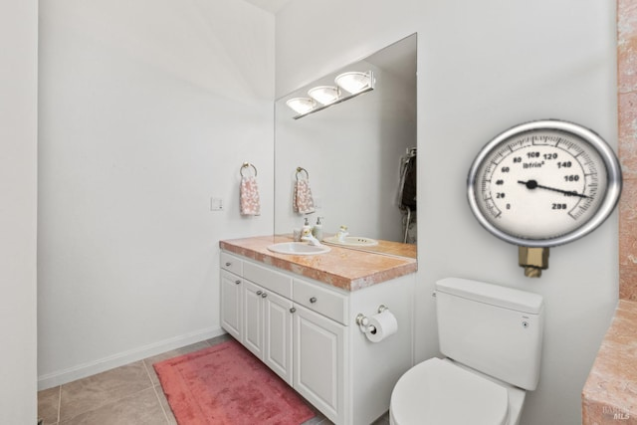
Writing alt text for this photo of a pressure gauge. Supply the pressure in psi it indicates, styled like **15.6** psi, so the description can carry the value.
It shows **180** psi
